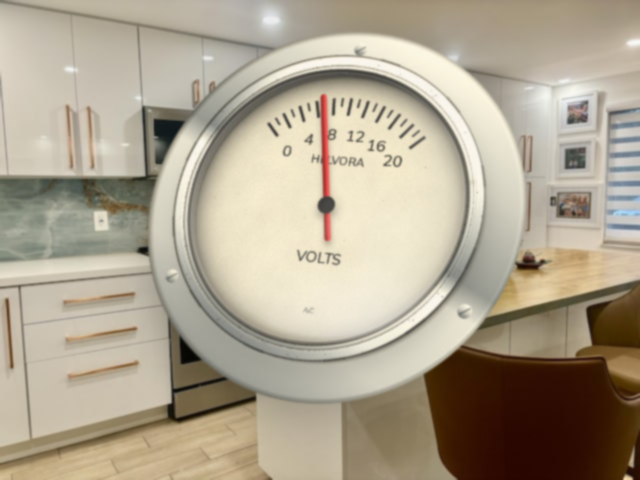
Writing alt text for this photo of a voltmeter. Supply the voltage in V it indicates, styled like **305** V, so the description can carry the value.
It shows **7** V
